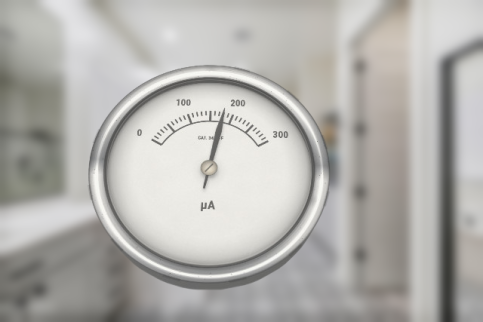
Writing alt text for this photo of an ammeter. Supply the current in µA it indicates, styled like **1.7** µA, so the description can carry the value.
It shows **180** µA
